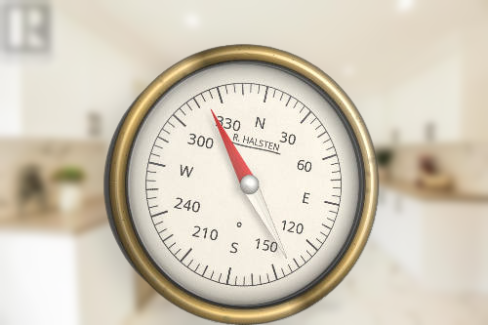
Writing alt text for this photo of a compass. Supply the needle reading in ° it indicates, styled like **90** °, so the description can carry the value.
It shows **320** °
